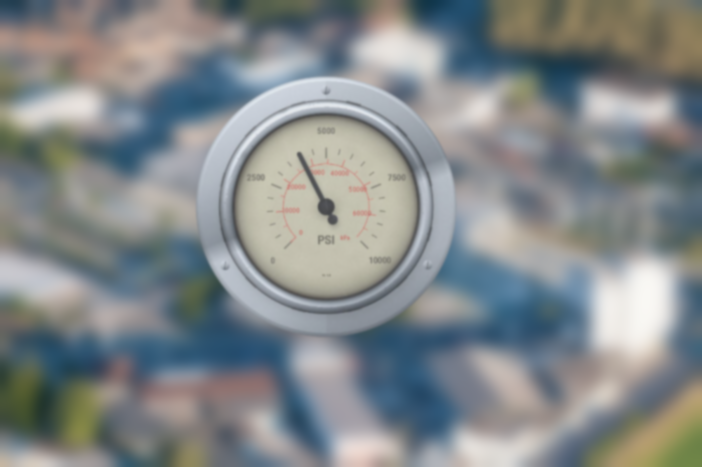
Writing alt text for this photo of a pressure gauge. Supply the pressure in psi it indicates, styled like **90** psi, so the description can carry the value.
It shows **4000** psi
